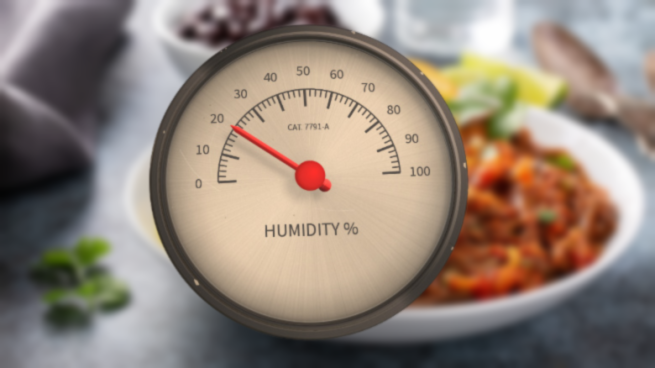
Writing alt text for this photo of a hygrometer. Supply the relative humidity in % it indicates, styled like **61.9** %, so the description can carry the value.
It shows **20** %
